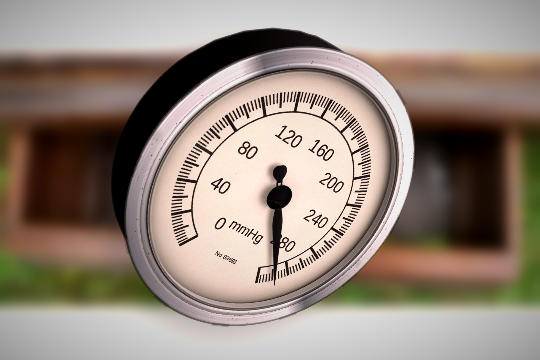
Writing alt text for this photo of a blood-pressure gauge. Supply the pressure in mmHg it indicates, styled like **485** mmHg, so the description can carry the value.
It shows **290** mmHg
